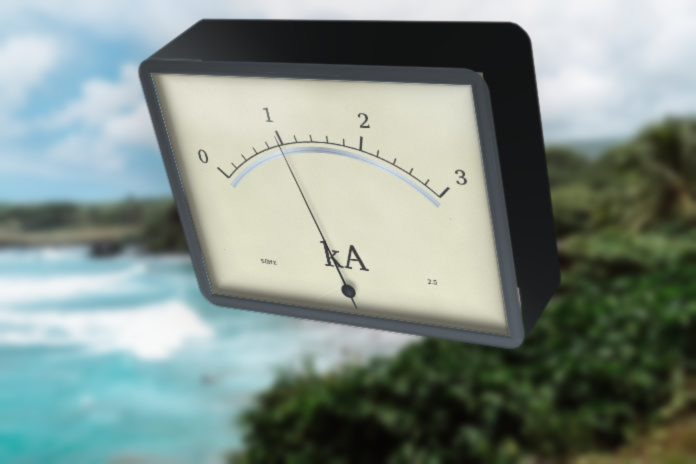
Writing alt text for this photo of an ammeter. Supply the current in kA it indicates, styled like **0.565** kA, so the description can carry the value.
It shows **1** kA
